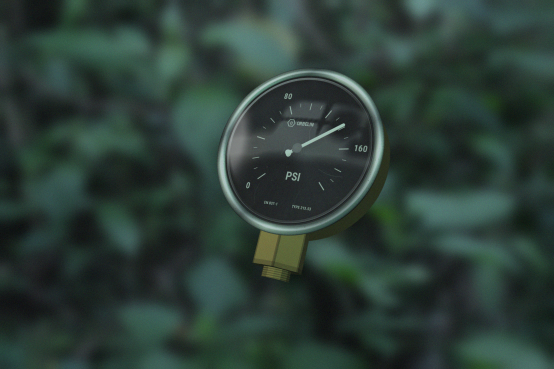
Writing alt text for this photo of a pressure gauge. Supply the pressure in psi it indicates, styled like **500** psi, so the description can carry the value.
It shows **140** psi
